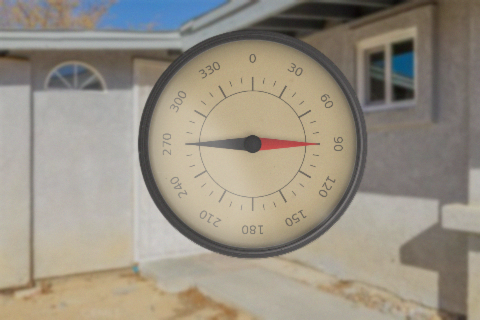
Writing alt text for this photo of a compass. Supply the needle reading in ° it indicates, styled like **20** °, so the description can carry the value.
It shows **90** °
